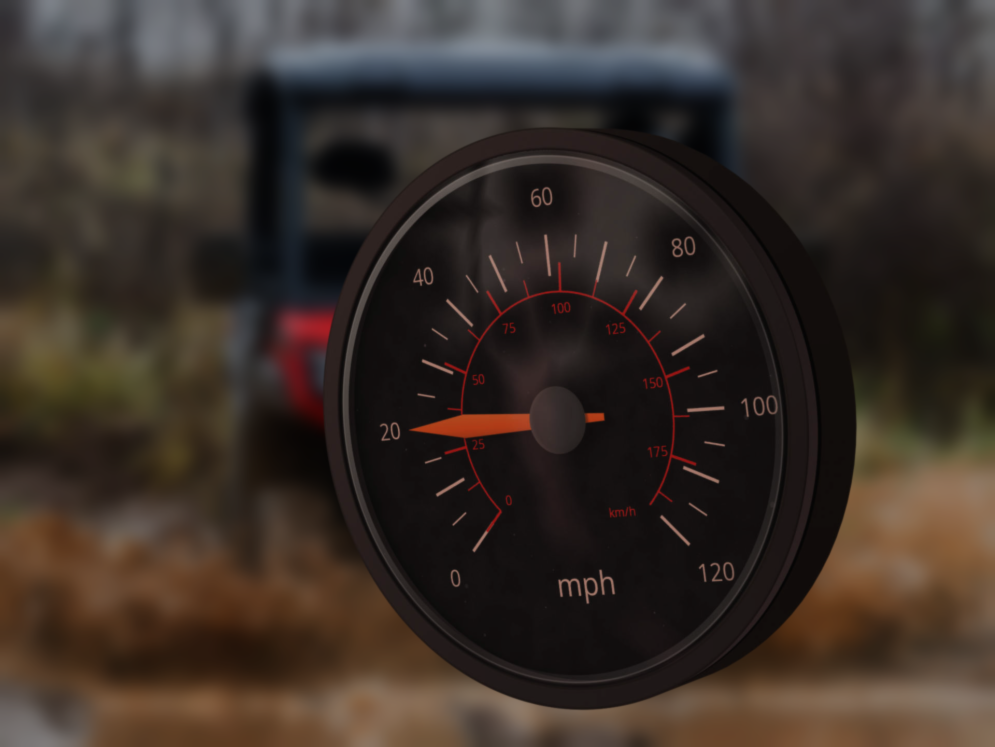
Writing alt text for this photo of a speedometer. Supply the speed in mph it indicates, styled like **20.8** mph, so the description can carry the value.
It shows **20** mph
